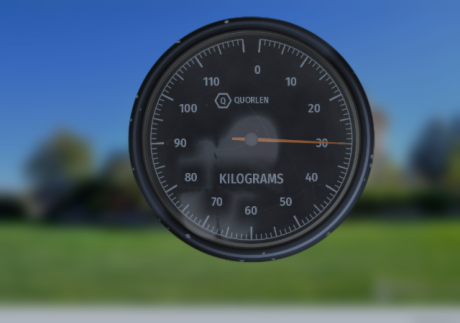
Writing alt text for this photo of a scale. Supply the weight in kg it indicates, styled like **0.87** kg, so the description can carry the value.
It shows **30** kg
